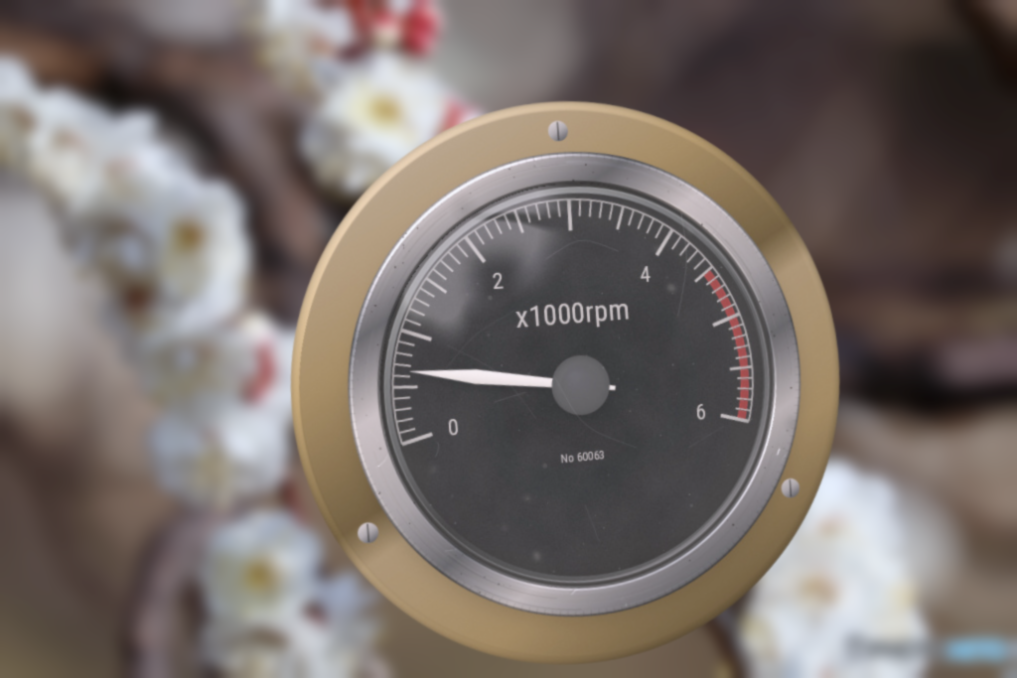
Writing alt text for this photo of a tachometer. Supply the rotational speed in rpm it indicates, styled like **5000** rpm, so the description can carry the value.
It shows **650** rpm
